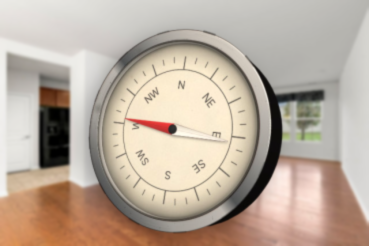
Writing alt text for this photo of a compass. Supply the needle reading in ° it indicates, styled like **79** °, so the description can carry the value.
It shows **275** °
